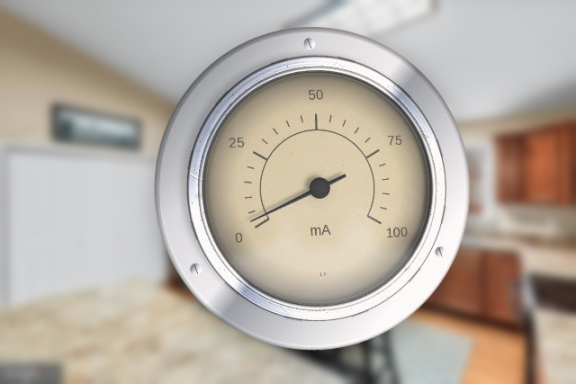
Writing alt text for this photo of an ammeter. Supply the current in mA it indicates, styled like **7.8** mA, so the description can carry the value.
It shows **2.5** mA
